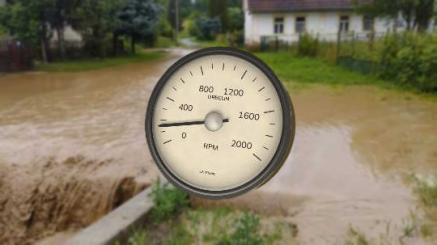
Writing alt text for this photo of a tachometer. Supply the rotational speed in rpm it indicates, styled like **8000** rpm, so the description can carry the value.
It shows **150** rpm
